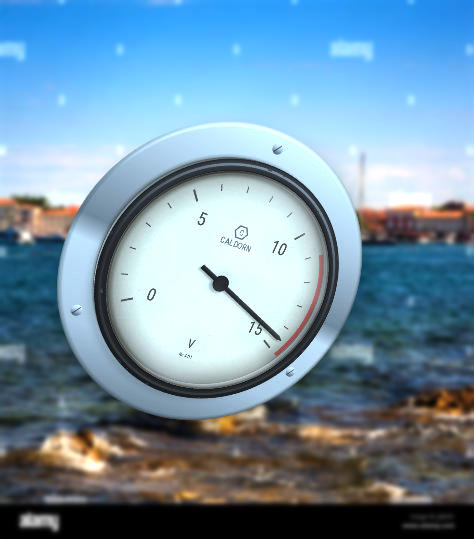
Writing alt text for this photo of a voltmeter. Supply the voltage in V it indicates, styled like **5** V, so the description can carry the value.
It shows **14.5** V
